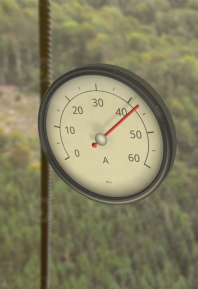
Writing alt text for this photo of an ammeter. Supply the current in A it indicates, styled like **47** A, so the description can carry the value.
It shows **42.5** A
